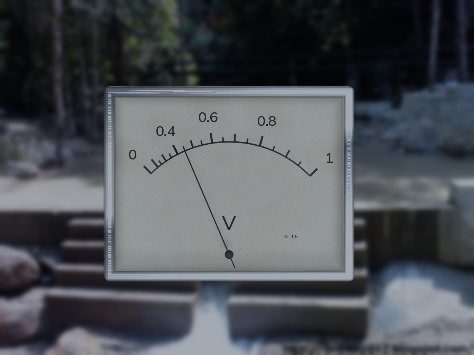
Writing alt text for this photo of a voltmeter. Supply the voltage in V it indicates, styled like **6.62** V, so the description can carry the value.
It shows **0.45** V
